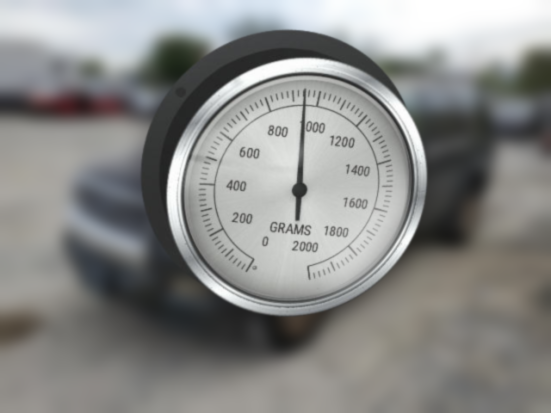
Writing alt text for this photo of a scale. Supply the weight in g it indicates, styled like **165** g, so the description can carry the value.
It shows **940** g
